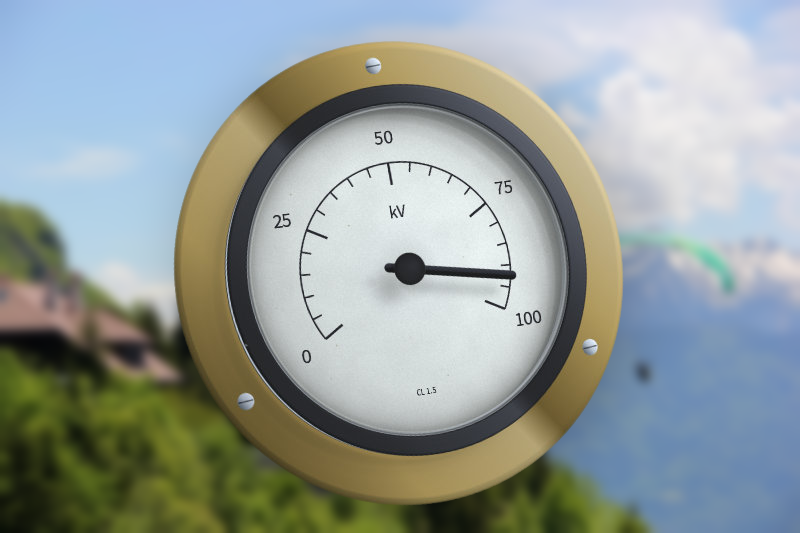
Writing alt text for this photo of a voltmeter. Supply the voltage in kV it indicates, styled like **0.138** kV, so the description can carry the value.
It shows **92.5** kV
